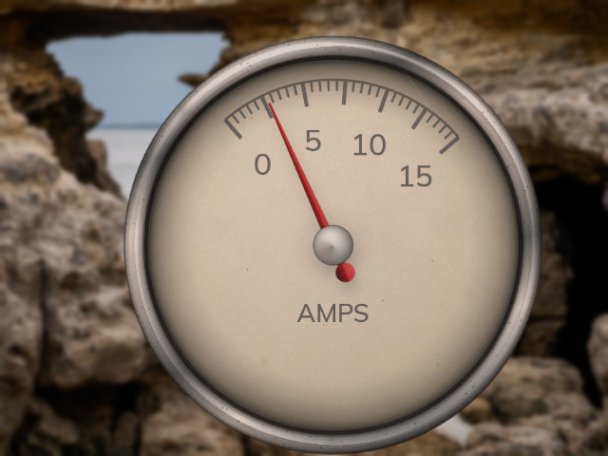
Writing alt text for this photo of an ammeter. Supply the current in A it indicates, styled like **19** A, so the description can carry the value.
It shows **2.75** A
